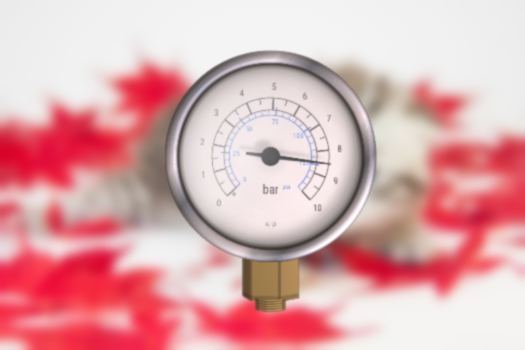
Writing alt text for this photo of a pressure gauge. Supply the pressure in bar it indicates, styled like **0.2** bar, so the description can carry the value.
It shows **8.5** bar
